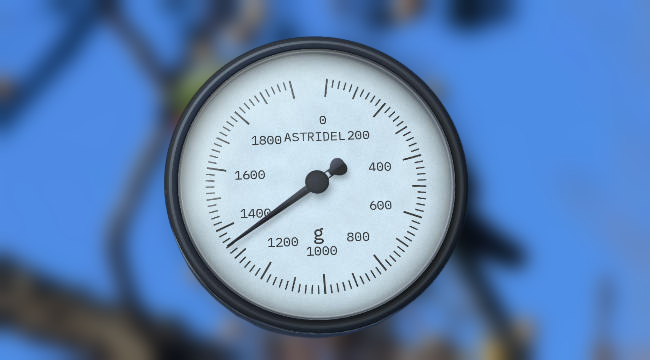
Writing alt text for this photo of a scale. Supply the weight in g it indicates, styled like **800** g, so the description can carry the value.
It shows **1340** g
